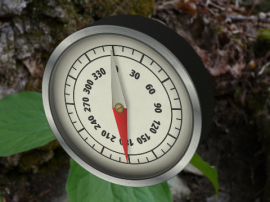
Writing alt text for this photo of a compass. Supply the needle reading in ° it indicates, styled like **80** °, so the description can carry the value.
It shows **180** °
